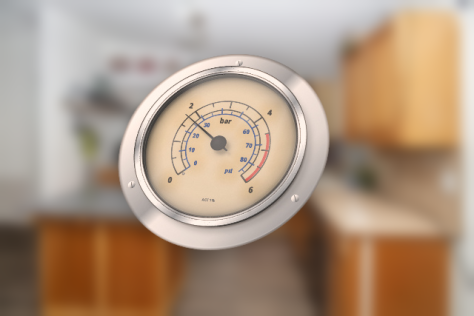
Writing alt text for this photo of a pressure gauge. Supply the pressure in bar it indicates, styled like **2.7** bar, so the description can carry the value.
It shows **1.75** bar
